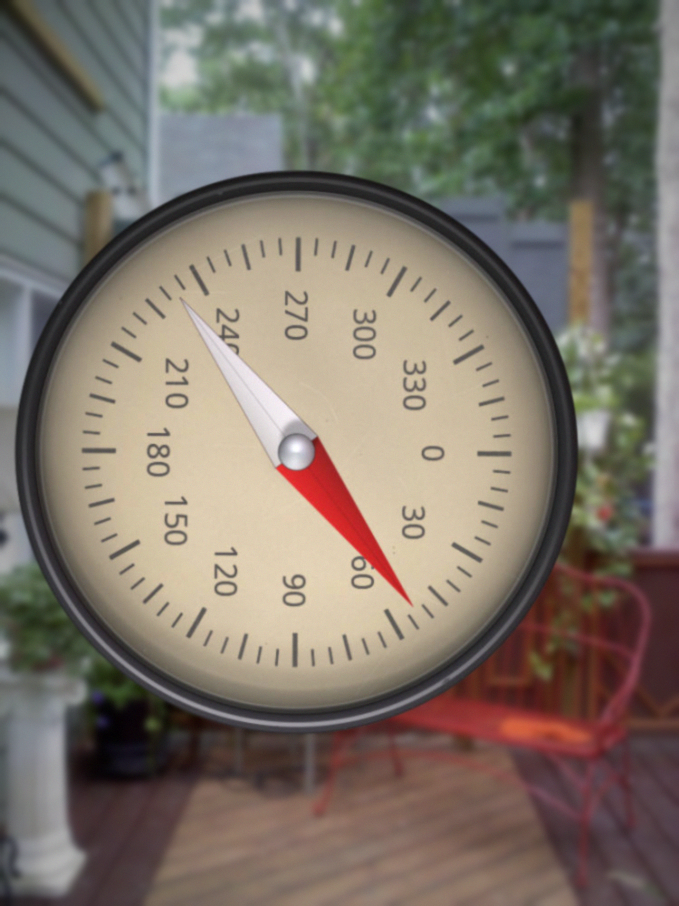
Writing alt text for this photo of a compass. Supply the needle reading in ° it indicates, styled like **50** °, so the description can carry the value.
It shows **52.5** °
